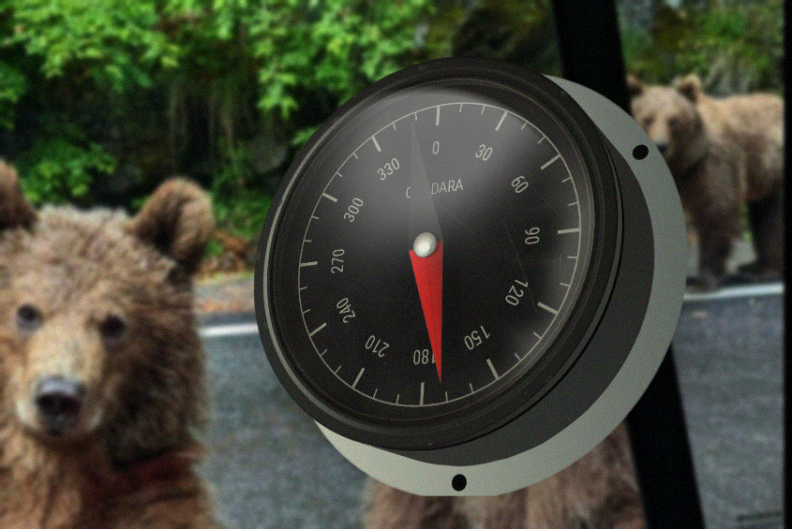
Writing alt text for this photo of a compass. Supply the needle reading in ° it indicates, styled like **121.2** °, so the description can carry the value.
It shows **170** °
